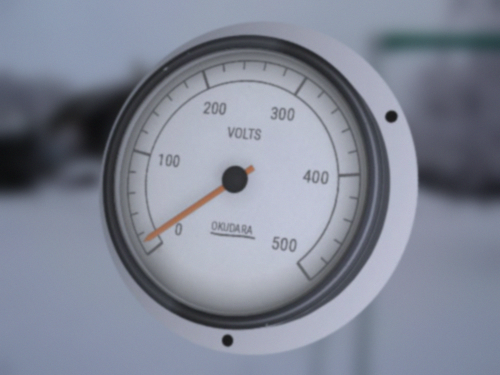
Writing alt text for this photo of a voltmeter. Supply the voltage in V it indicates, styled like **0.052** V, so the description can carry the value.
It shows **10** V
